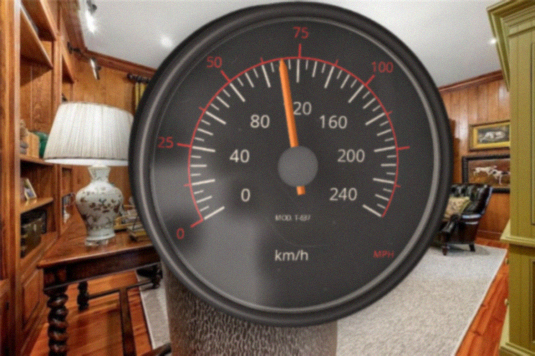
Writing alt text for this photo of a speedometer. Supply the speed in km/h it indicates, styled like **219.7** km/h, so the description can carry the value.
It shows **110** km/h
